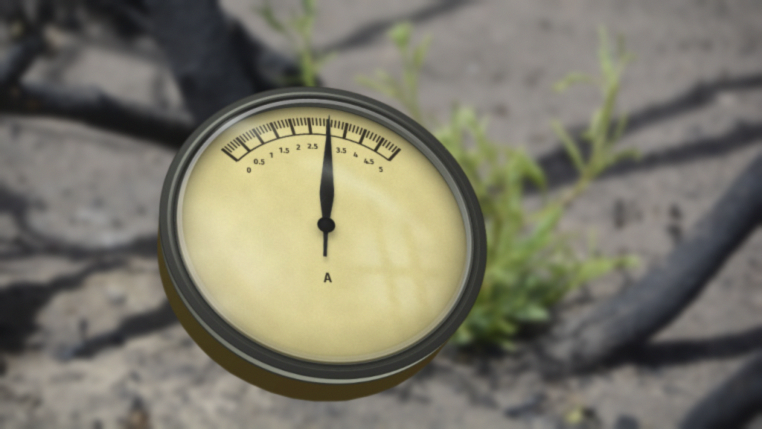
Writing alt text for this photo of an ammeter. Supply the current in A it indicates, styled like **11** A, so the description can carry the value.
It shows **3** A
